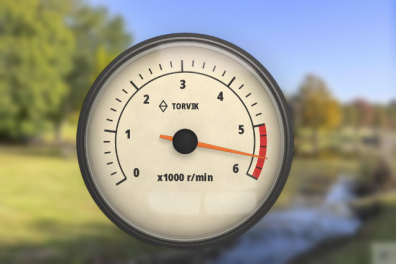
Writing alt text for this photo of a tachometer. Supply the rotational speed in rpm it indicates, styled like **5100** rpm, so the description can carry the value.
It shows **5600** rpm
